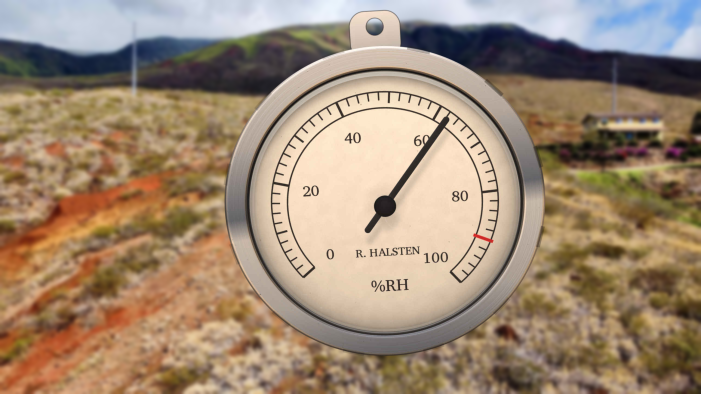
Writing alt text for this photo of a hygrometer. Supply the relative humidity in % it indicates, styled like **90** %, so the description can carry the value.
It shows **62** %
